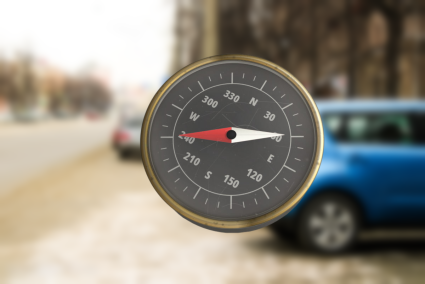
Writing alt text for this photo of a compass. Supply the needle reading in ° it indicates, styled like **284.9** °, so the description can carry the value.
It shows **240** °
